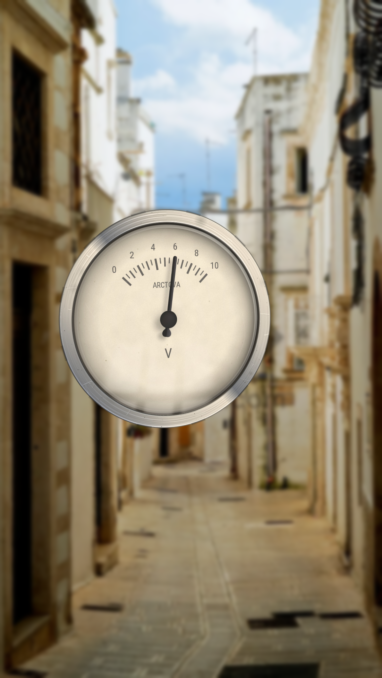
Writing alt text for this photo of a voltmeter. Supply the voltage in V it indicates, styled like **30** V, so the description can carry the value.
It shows **6** V
